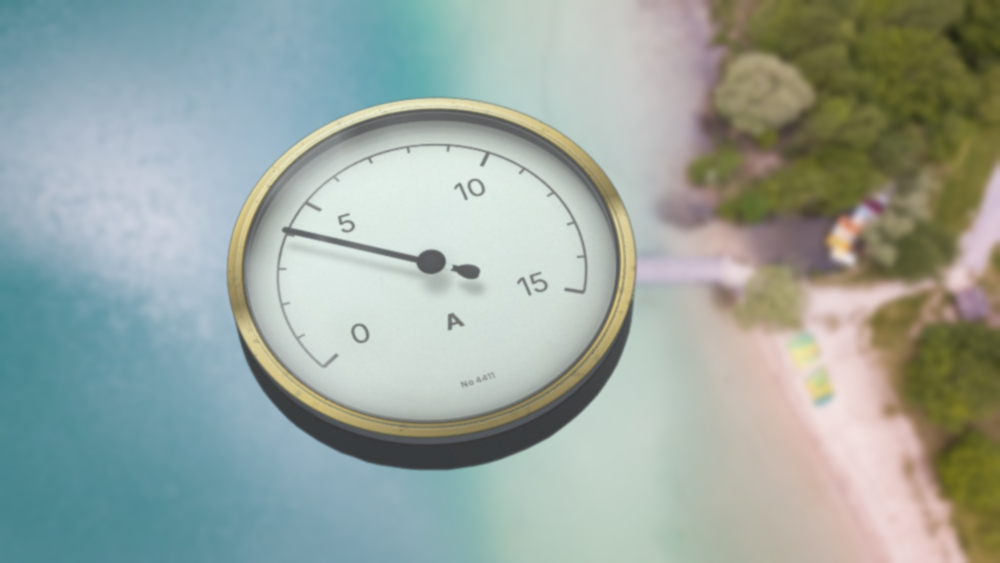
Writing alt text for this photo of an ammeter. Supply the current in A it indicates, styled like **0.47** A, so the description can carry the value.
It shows **4** A
